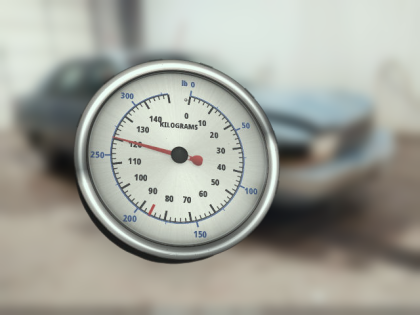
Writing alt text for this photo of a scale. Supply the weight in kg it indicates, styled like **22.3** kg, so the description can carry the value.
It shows **120** kg
